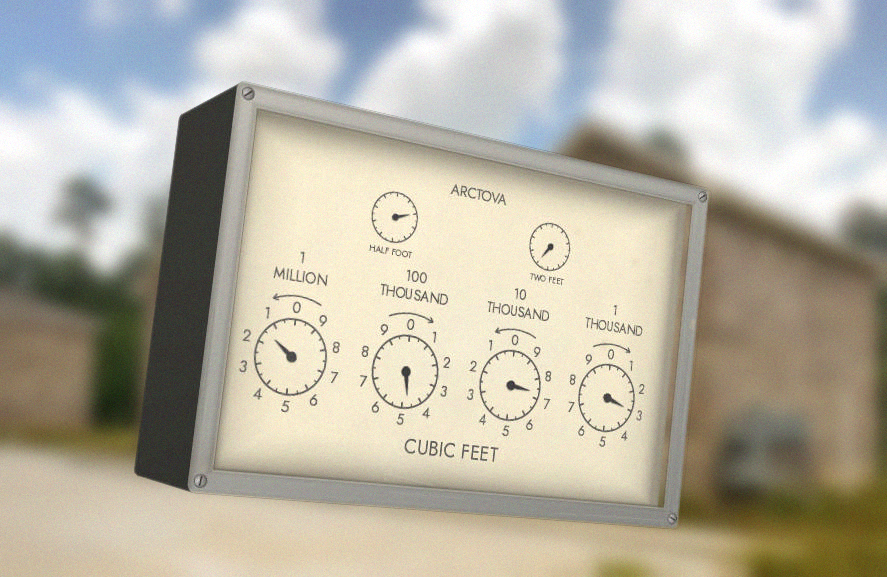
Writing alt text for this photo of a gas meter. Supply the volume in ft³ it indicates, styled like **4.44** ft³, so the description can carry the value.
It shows **147300** ft³
